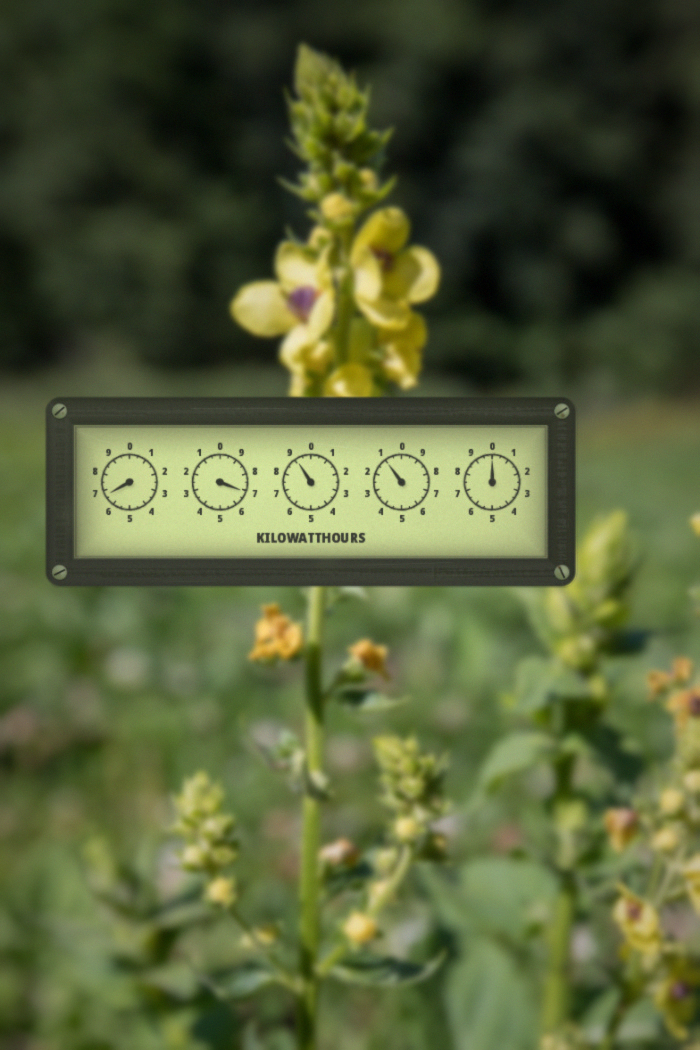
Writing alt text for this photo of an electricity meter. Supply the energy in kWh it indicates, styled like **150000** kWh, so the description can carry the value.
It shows **66910** kWh
